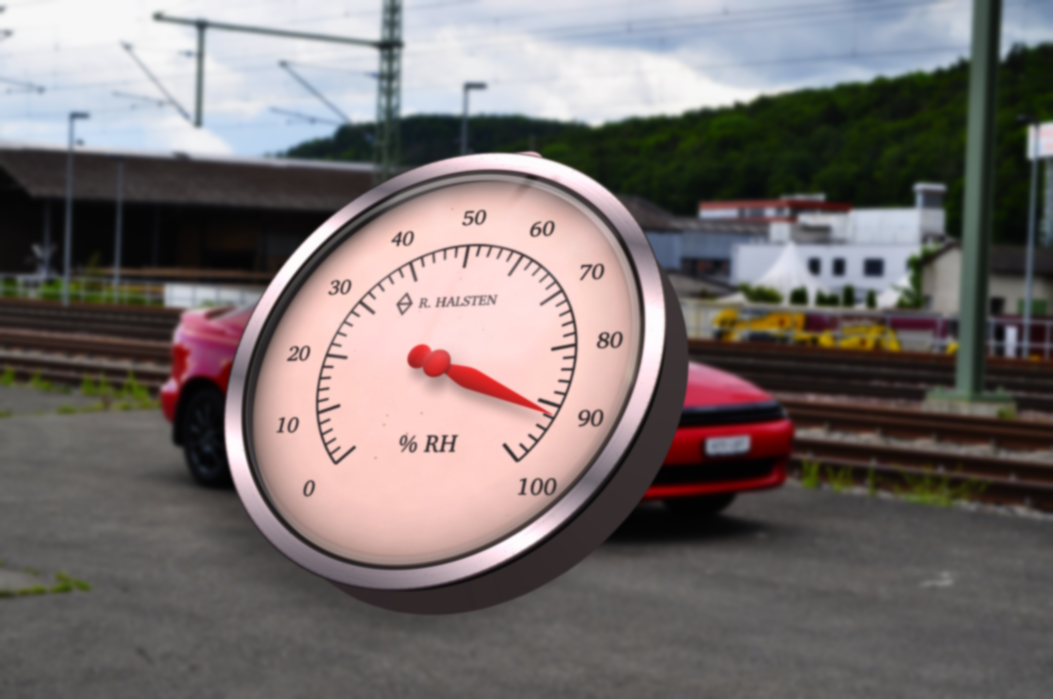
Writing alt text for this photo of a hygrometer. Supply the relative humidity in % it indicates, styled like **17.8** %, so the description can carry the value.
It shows **92** %
